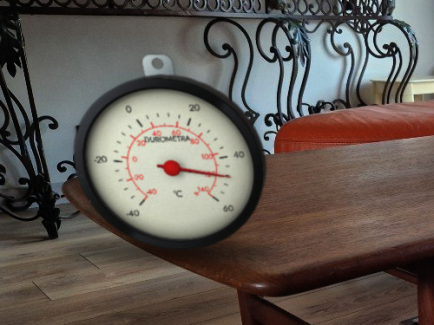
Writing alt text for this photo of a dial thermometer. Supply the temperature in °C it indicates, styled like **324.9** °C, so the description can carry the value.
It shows **48** °C
